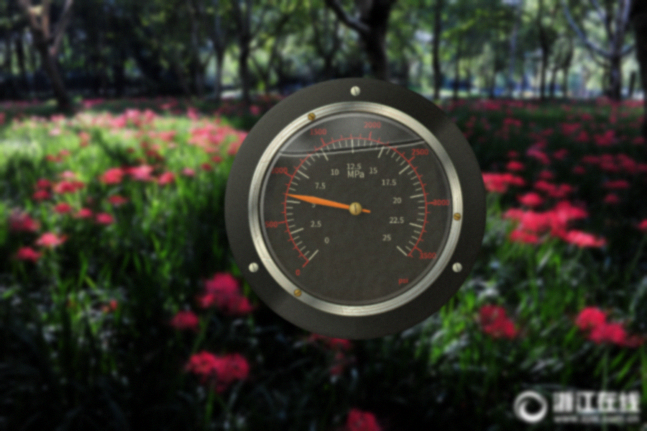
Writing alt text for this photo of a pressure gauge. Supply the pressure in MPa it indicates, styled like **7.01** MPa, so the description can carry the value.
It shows **5.5** MPa
